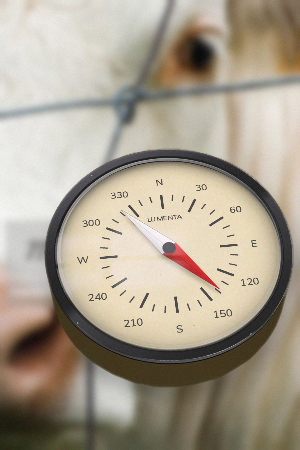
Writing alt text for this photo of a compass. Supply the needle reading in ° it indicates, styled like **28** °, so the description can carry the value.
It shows **140** °
